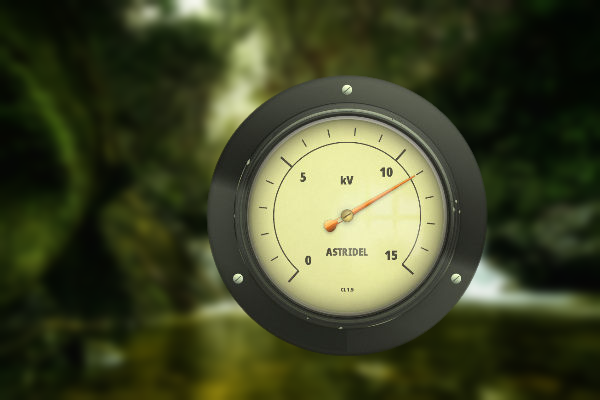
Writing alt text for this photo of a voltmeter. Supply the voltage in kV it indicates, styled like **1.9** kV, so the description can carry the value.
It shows **11** kV
